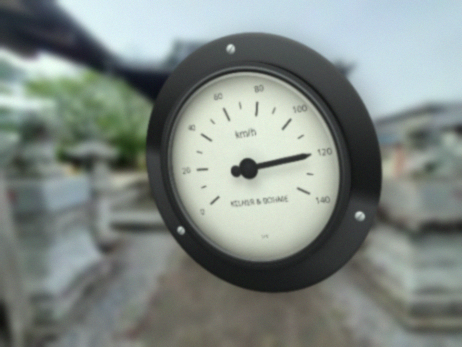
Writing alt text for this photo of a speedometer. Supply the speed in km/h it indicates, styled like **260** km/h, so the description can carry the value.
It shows **120** km/h
